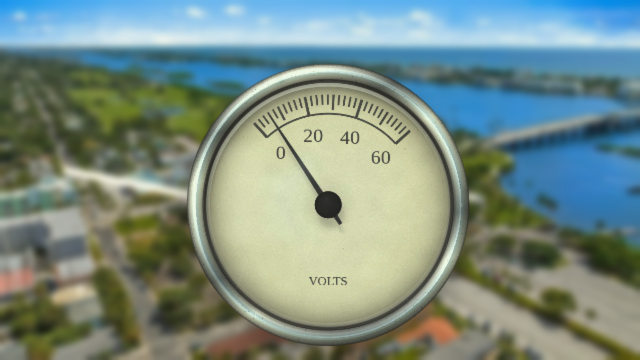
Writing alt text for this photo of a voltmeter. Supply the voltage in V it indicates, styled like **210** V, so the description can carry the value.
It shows **6** V
